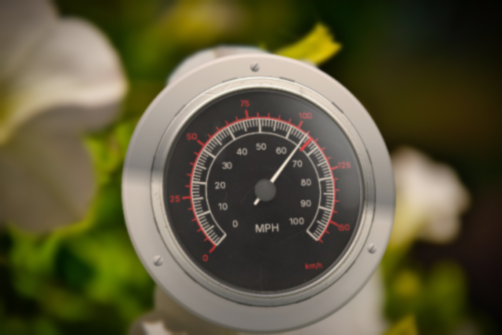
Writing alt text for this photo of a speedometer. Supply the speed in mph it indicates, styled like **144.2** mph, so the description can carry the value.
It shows **65** mph
